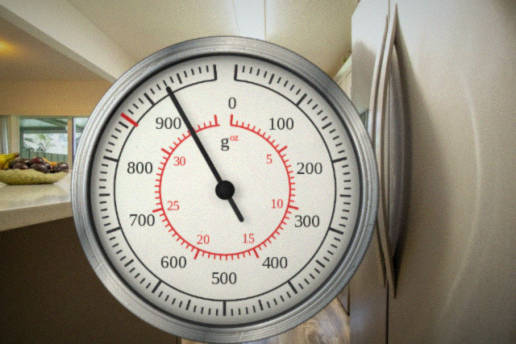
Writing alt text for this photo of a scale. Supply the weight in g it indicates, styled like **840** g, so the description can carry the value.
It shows **930** g
